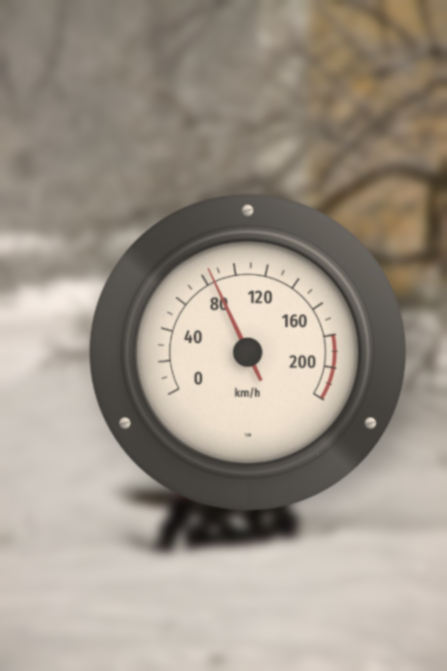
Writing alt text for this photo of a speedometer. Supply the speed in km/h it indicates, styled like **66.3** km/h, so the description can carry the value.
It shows **85** km/h
